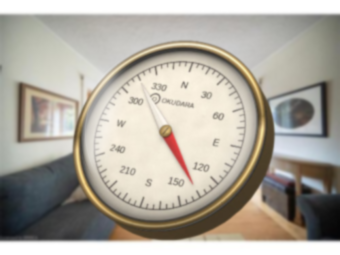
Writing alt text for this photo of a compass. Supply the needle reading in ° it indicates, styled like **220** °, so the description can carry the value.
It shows **135** °
